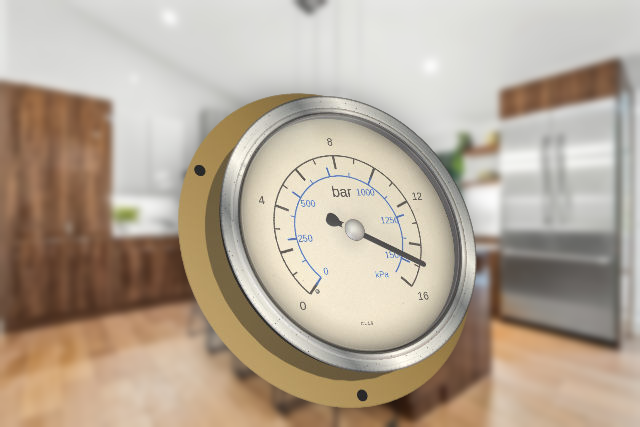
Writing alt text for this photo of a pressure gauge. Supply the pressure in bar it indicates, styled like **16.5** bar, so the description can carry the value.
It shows **15** bar
